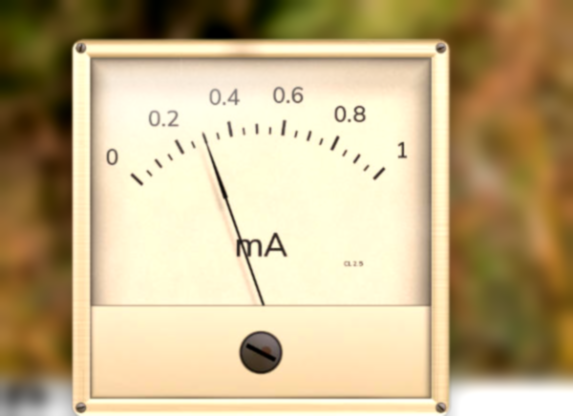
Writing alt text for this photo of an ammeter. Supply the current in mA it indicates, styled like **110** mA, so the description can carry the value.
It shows **0.3** mA
